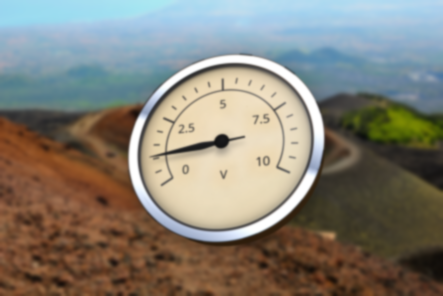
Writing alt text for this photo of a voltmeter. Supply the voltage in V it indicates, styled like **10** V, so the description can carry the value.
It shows **1** V
